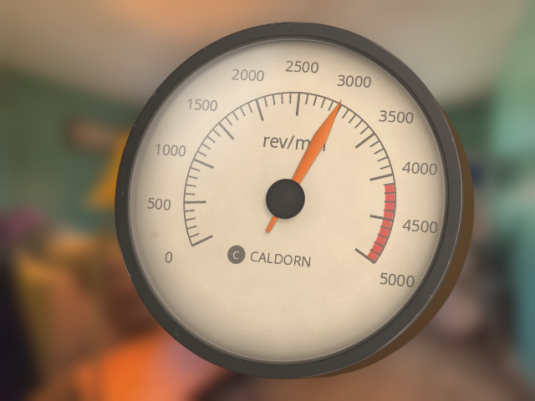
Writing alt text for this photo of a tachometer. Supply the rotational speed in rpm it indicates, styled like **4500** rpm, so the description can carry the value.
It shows **3000** rpm
